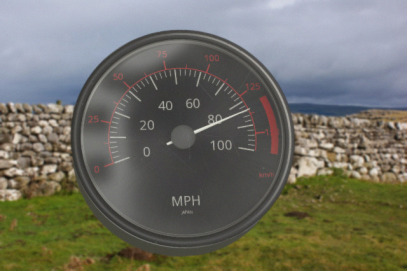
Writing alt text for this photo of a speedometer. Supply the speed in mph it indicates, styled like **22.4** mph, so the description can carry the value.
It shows **84** mph
